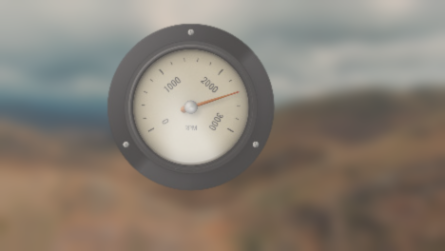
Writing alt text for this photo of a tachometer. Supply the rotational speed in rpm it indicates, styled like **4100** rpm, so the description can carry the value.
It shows **2400** rpm
